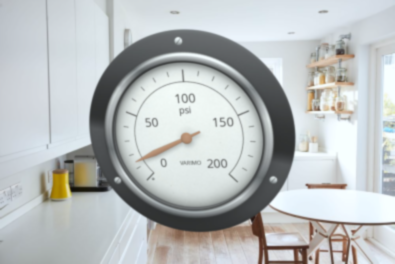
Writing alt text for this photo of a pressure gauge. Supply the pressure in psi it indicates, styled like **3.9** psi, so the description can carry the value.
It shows **15** psi
